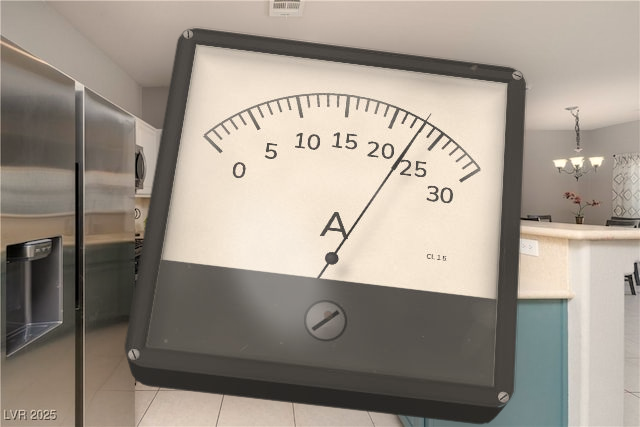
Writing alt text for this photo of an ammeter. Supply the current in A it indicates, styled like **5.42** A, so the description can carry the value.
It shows **23** A
